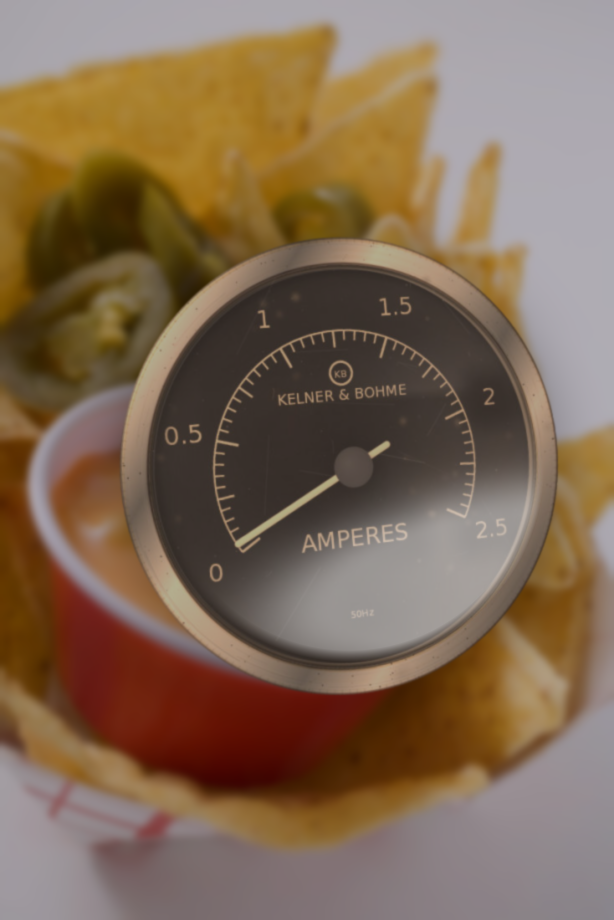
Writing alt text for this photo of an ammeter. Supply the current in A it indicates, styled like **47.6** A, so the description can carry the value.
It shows **0.05** A
